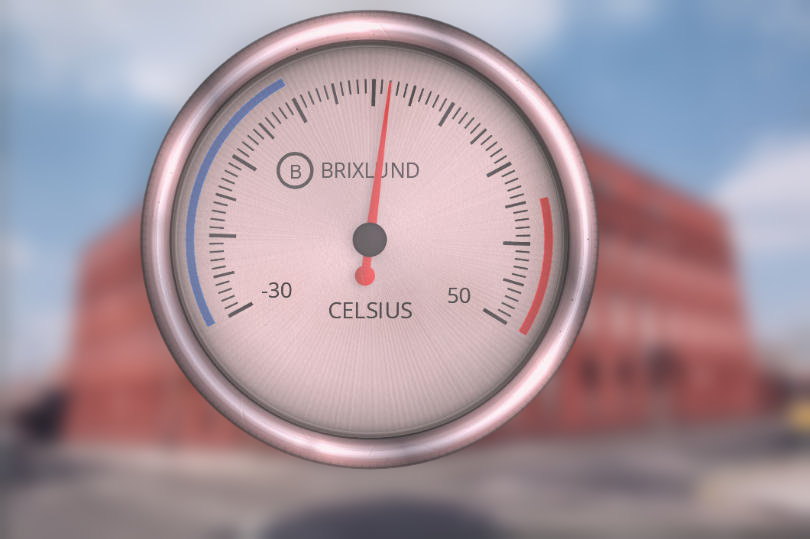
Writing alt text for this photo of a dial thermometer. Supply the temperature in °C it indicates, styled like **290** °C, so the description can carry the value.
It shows **12** °C
